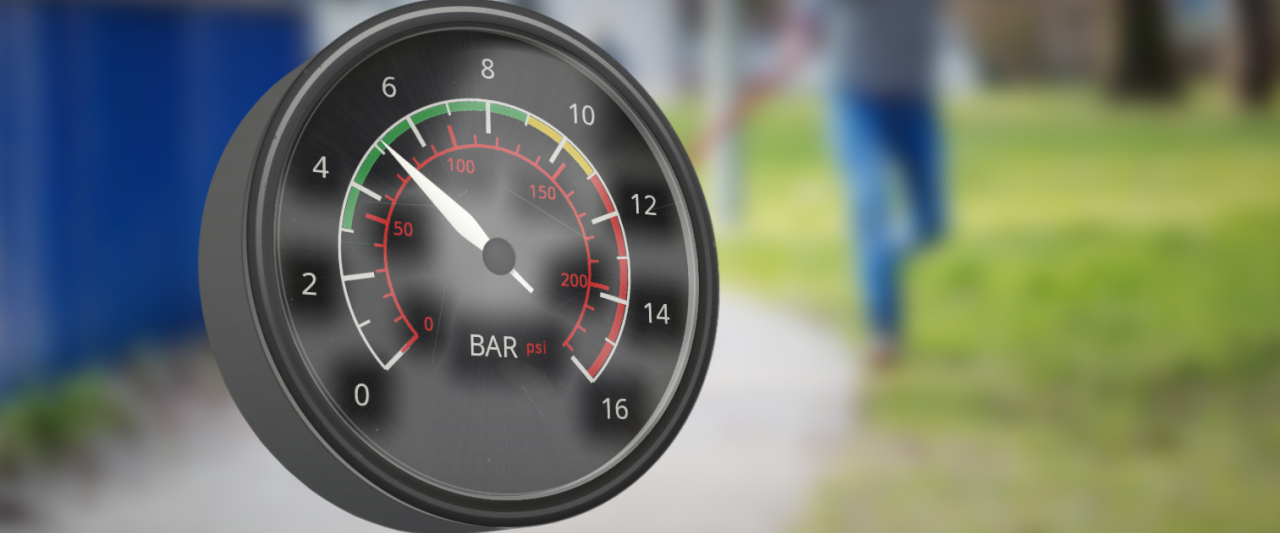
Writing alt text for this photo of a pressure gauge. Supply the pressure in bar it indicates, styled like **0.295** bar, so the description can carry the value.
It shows **5** bar
